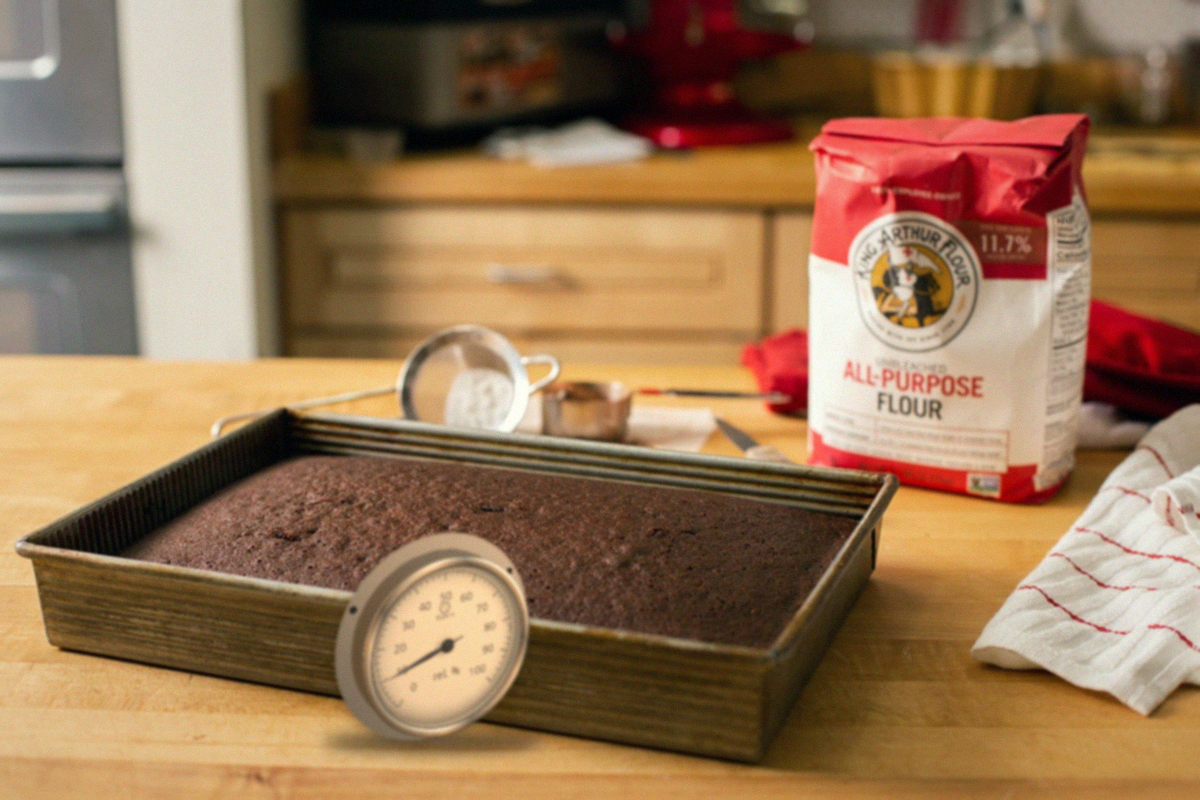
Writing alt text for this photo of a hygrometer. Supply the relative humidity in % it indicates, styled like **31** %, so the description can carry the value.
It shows **10** %
